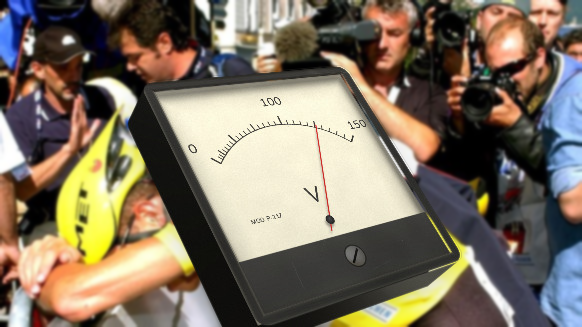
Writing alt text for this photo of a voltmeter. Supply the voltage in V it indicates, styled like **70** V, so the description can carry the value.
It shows **125** V
